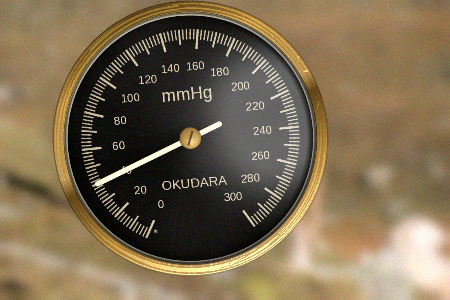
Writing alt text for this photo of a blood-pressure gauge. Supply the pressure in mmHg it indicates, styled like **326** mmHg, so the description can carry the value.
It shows **40** mmHg
